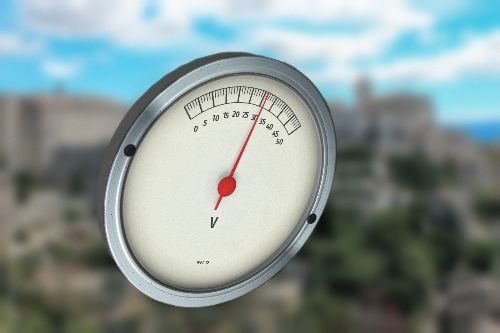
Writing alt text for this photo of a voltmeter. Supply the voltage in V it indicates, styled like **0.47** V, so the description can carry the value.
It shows **30** V
